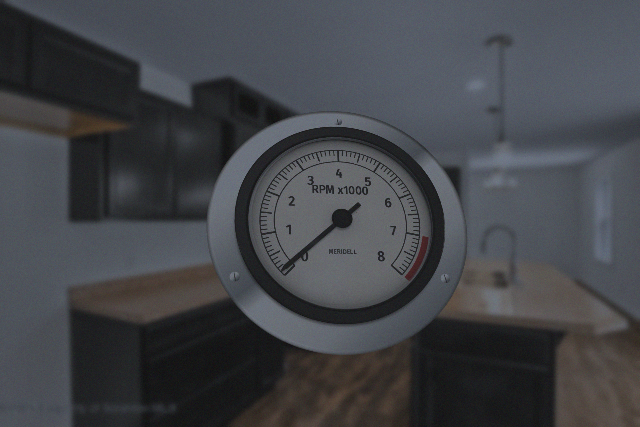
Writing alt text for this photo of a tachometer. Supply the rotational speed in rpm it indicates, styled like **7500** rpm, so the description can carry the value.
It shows **100** rpm
